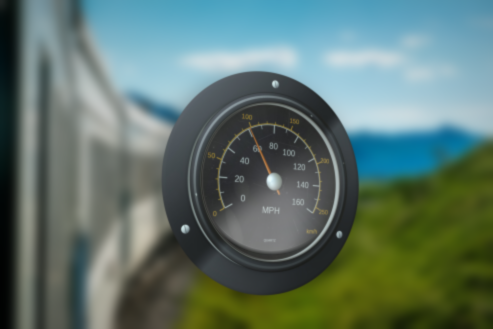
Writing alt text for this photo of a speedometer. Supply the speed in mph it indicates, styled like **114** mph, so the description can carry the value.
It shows **60** mph
